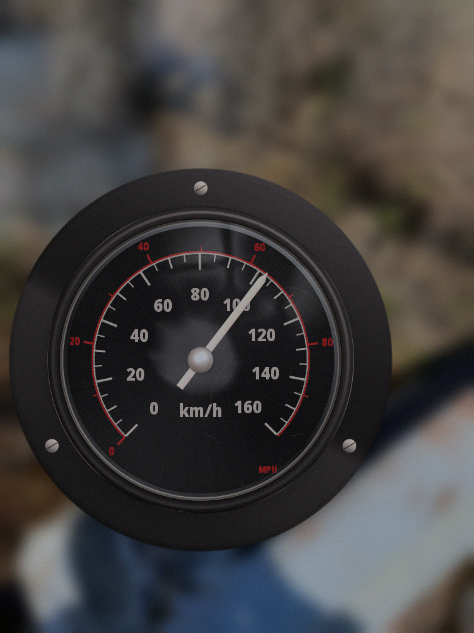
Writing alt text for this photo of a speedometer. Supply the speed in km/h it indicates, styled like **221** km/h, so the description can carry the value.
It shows **102.5** km/h
